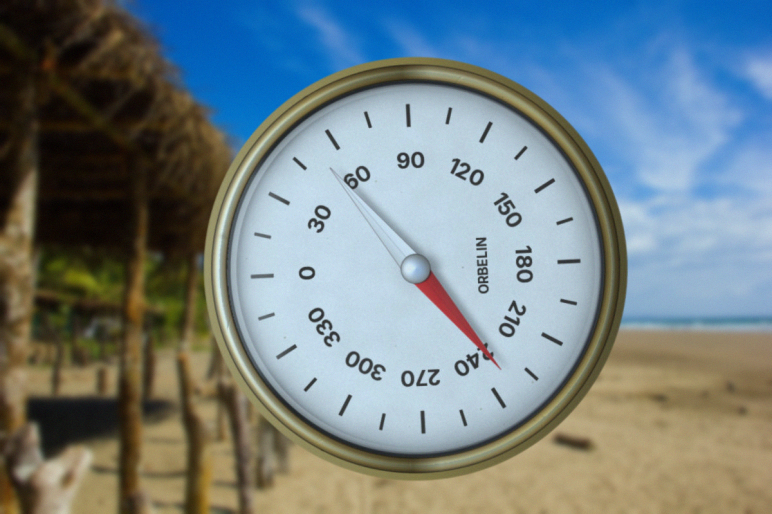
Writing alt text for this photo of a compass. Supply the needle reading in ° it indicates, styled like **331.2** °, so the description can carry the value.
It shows **232.5** °
